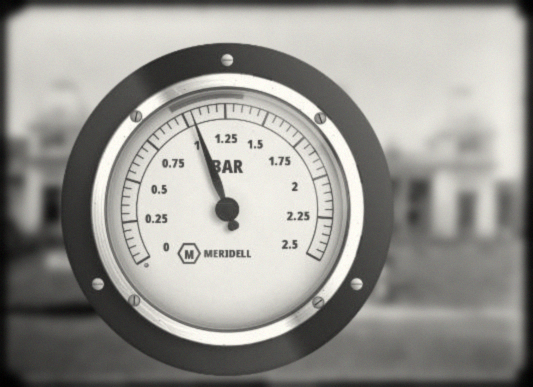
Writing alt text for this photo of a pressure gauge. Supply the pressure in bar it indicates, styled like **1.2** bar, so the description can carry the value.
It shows **1.05** bar
